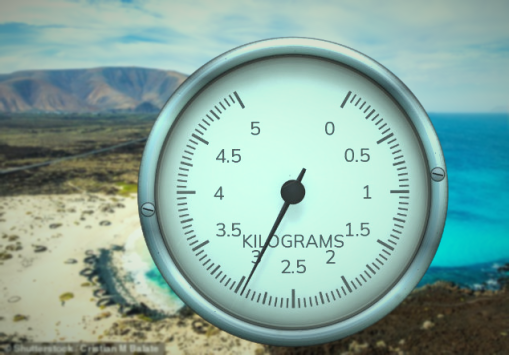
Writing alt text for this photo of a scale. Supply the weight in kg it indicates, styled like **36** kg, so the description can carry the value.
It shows **2.95** kg
